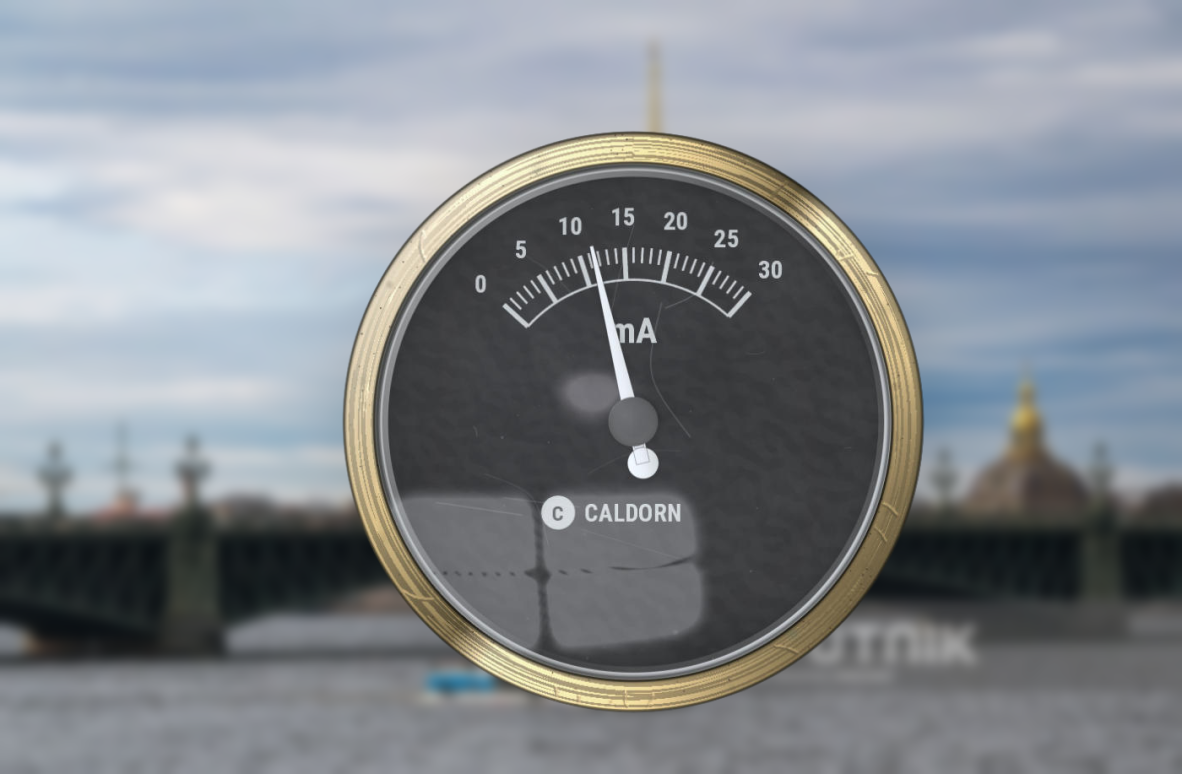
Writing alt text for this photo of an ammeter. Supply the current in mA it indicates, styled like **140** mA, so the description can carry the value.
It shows **11.5** mA
